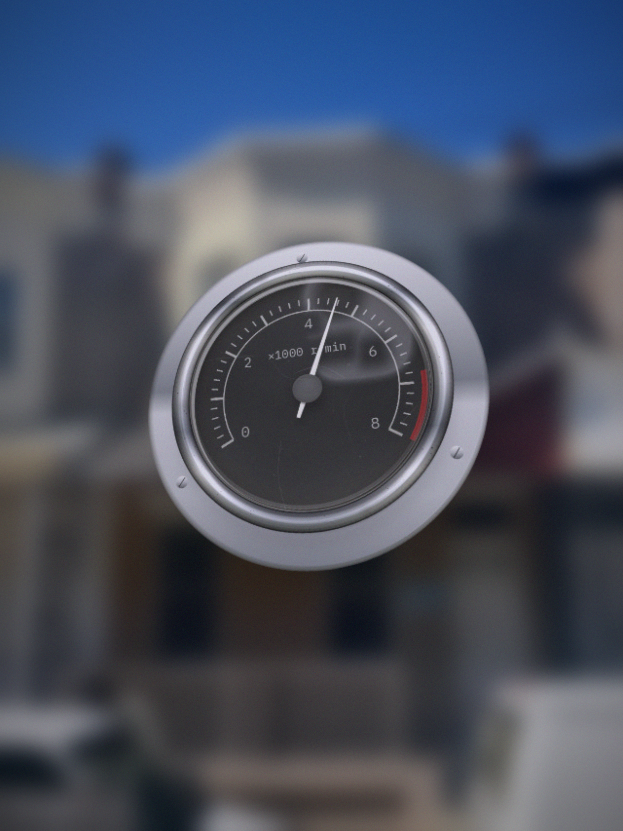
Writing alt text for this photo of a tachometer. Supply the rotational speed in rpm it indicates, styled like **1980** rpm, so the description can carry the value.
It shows **4600** rpm
